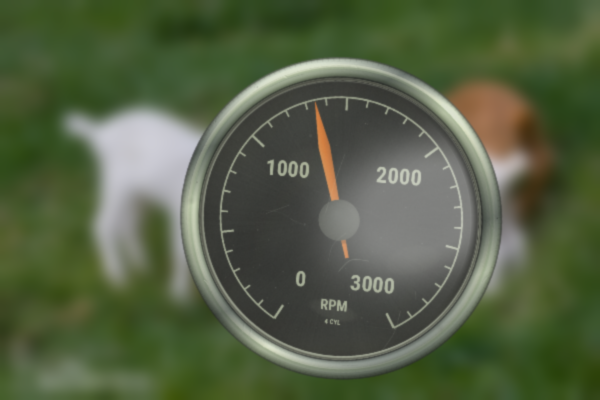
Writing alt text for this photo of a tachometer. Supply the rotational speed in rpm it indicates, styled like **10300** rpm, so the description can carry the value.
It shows **1350** rpm
